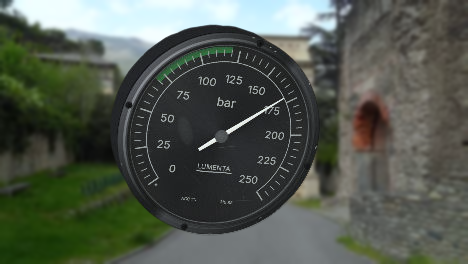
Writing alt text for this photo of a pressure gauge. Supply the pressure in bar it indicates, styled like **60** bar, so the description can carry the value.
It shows **170** bar
